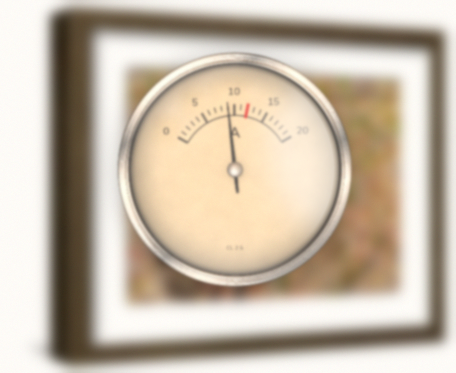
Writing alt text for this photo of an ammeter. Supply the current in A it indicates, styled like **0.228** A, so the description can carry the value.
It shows **9** A
